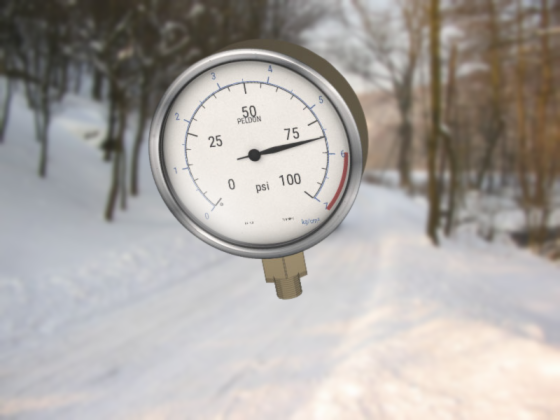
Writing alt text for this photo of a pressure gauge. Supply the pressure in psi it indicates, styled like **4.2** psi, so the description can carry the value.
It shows **80** psi
